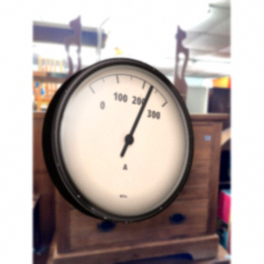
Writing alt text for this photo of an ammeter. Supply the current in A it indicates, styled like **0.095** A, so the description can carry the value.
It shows **225** A
